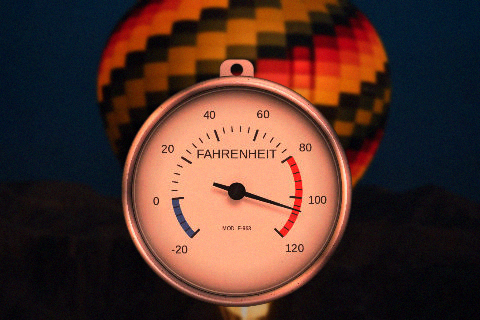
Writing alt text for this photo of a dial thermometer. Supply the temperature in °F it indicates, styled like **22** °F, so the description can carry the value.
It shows **106** °F
